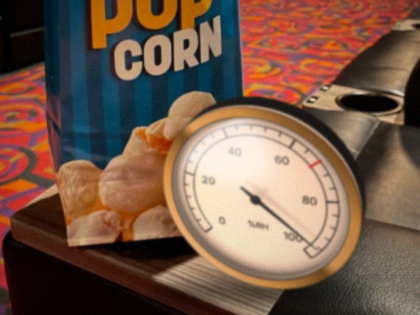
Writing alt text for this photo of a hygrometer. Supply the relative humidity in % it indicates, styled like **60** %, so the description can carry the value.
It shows **96** %
